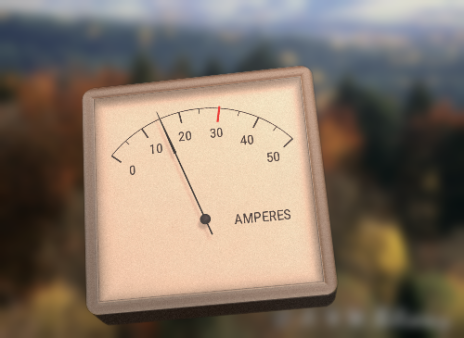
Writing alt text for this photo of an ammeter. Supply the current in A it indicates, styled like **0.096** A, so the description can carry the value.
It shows **15** A
